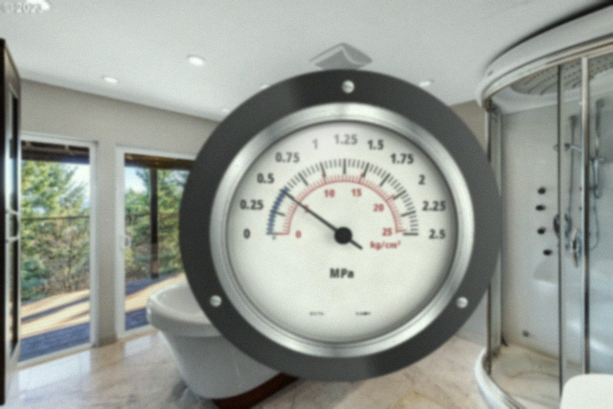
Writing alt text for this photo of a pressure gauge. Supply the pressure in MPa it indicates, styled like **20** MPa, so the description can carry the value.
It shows **0.5** MPa
